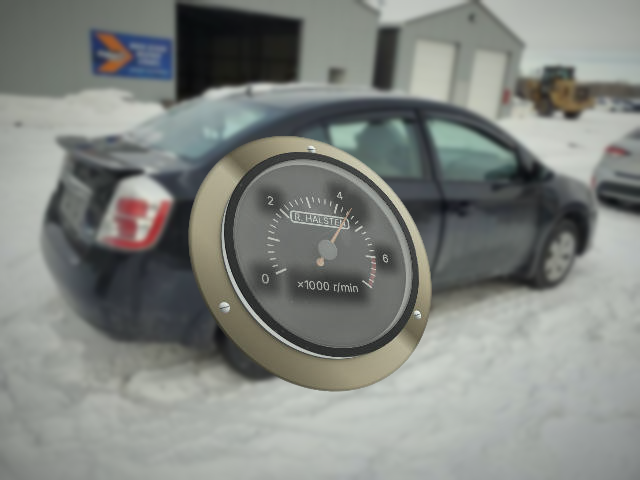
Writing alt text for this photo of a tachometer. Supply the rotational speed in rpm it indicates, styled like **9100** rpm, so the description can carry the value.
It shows **4400** rpm
